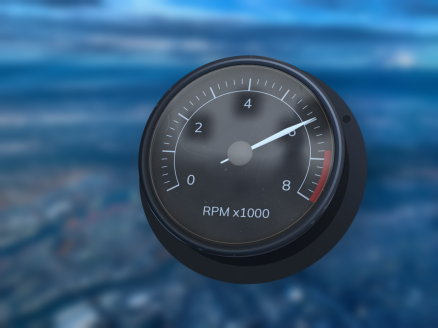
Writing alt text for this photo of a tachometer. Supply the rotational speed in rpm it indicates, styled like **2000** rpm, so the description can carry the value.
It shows **6000** rpm
